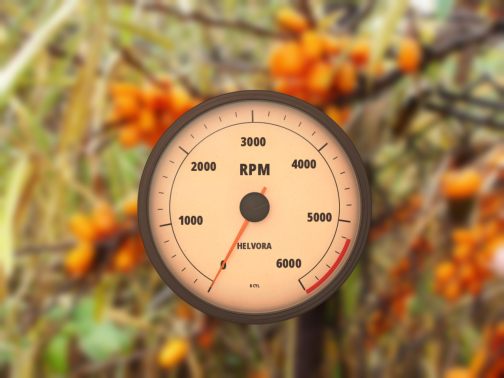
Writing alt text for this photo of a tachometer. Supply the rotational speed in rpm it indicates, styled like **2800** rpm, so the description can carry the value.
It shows **0** rpm
